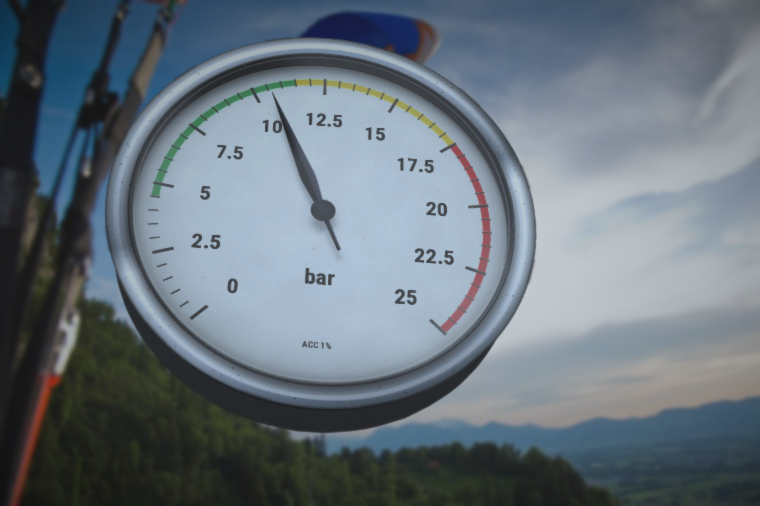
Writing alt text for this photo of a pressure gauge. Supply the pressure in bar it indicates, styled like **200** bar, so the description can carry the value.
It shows **10.5** bar
